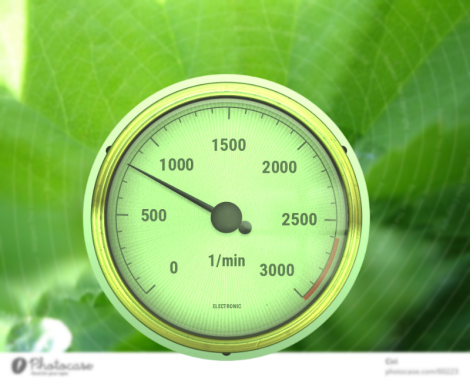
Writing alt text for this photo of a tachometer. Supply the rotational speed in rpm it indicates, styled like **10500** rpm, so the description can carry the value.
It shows **800** rpm
